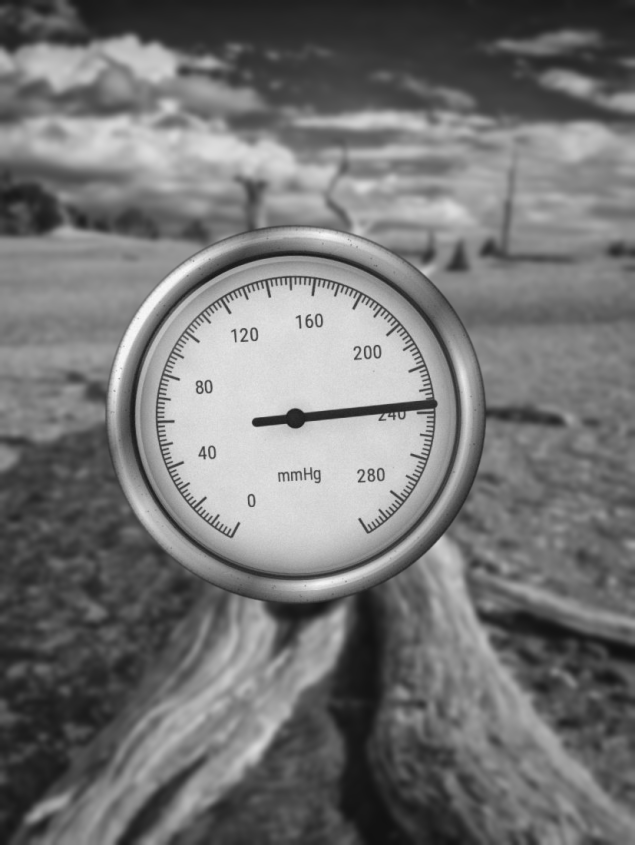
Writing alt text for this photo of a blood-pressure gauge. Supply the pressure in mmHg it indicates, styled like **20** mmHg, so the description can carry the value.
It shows **236** mmHg
